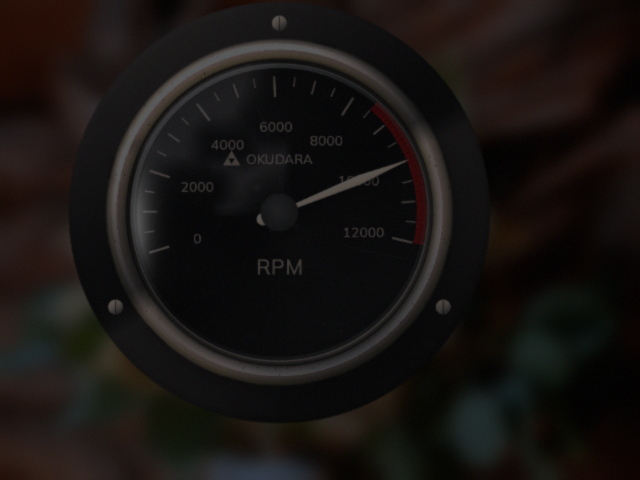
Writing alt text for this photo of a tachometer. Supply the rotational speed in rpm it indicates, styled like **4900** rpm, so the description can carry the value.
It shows **10000** rpm
